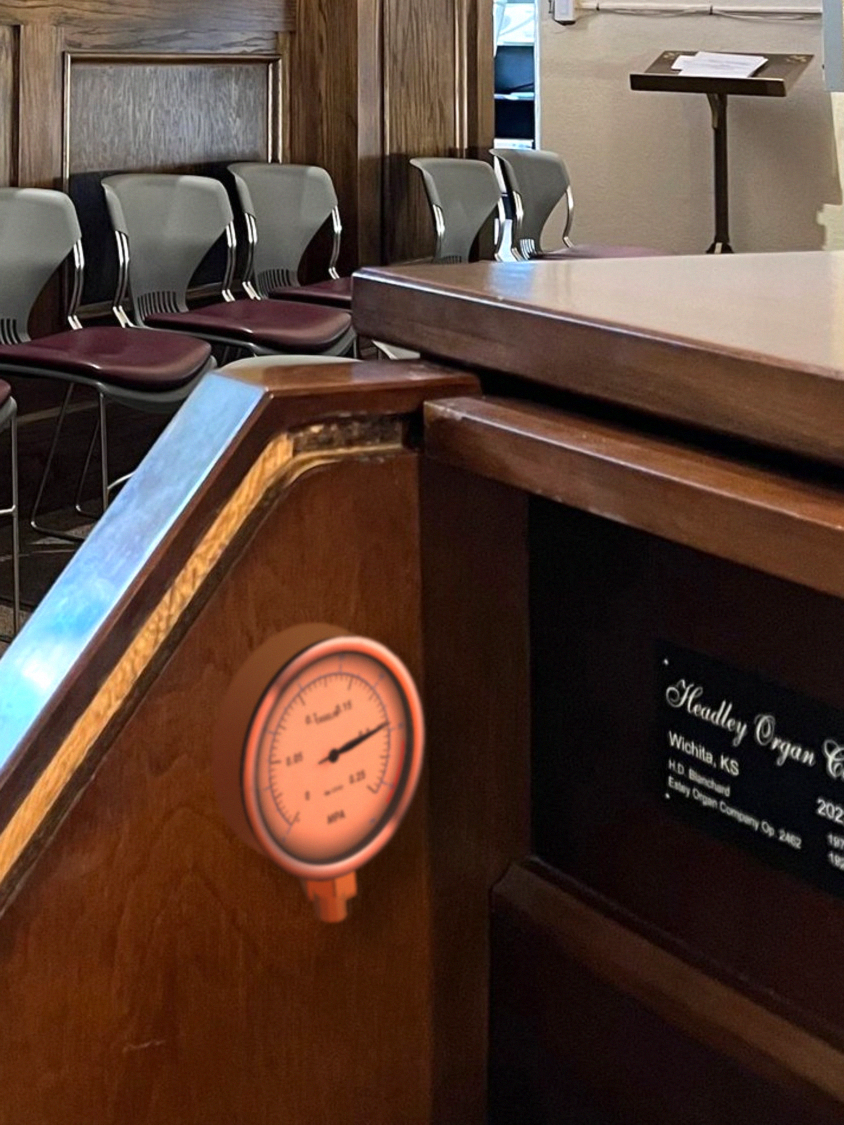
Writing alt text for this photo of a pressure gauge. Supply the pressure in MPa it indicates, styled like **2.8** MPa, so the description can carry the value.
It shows **0.2** MPa
